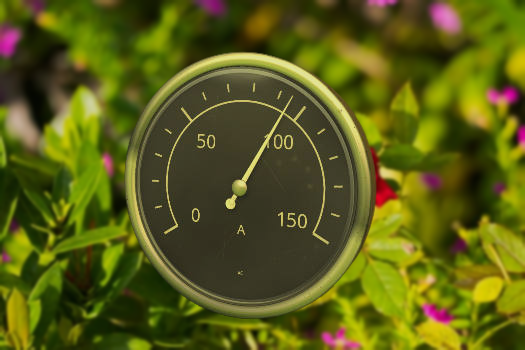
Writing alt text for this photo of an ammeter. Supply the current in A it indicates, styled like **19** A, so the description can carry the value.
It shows **95** A
